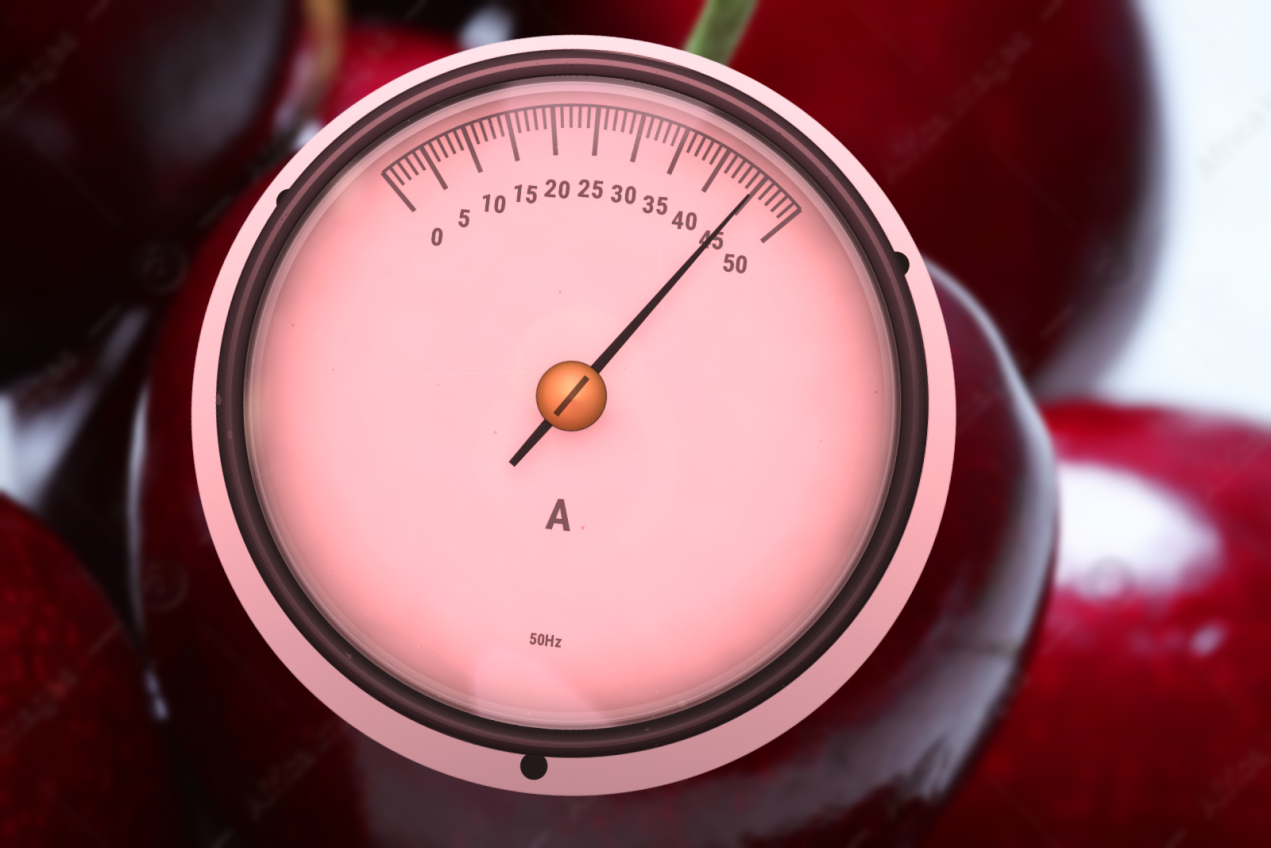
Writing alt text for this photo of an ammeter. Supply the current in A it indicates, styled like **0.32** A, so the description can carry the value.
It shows **45** A
